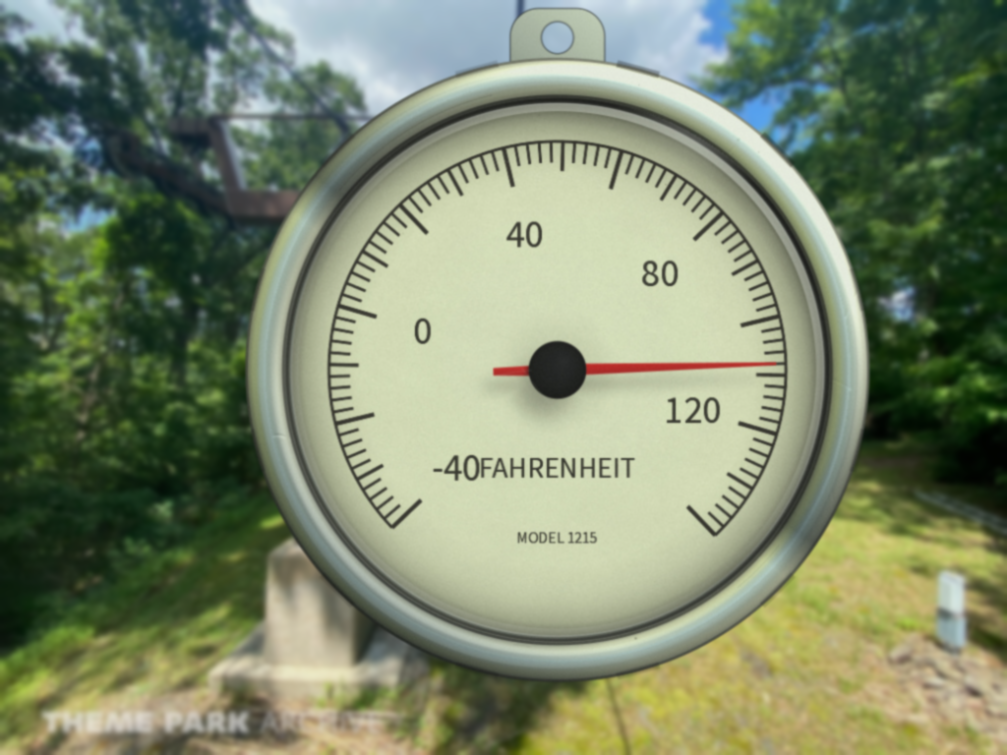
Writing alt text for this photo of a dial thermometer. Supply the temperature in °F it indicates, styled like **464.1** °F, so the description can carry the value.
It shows **108** °F
